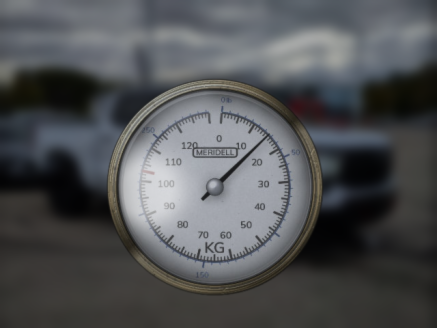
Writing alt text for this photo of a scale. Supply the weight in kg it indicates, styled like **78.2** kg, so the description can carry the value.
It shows **15** kg
